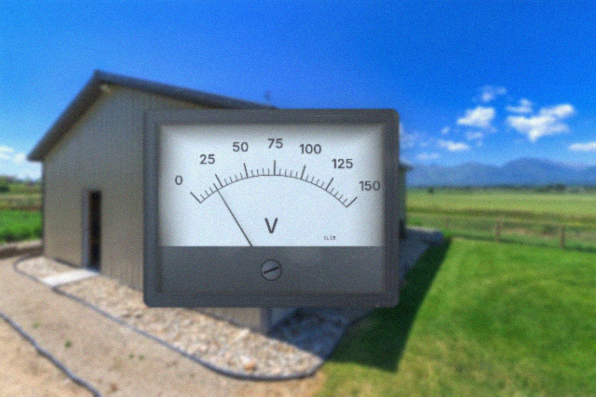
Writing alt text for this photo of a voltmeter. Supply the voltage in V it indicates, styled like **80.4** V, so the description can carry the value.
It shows **20** V
